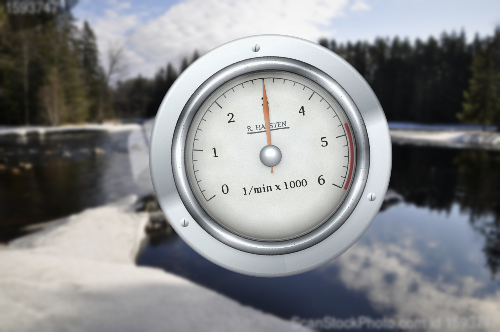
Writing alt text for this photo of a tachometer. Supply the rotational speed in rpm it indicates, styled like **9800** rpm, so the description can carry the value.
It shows **3000** rpm
